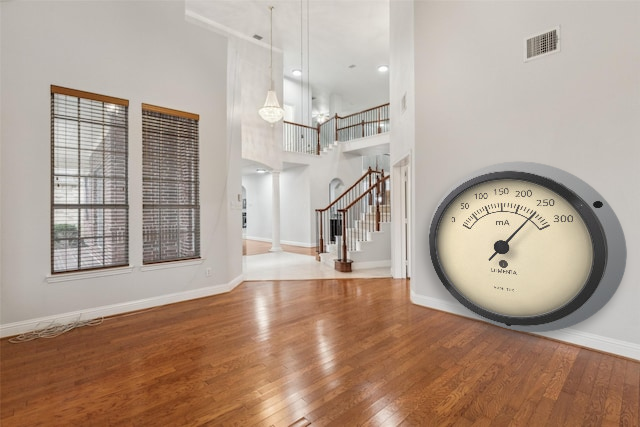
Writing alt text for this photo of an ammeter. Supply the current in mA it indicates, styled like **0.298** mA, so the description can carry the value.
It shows **250** mA
